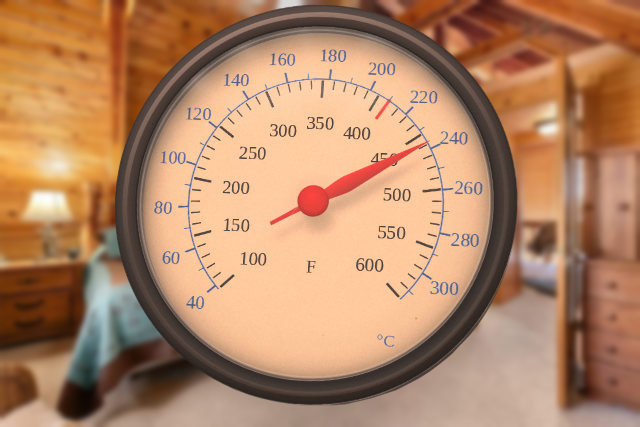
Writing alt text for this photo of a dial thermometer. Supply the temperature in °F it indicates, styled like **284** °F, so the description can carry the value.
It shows **460** °F
